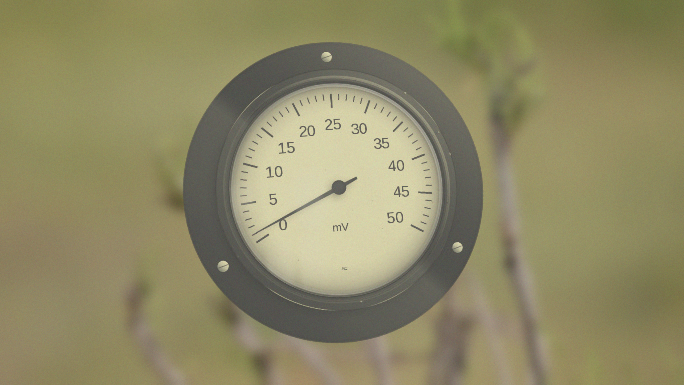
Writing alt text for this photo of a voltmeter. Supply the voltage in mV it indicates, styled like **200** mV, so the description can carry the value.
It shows **1** mV
